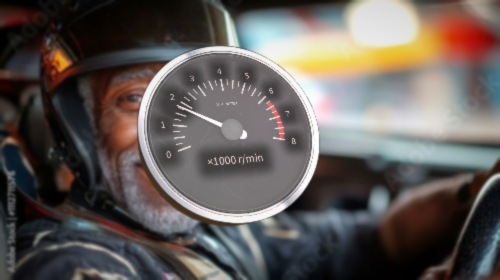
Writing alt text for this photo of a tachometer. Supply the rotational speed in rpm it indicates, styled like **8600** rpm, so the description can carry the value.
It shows **1750** rpm
